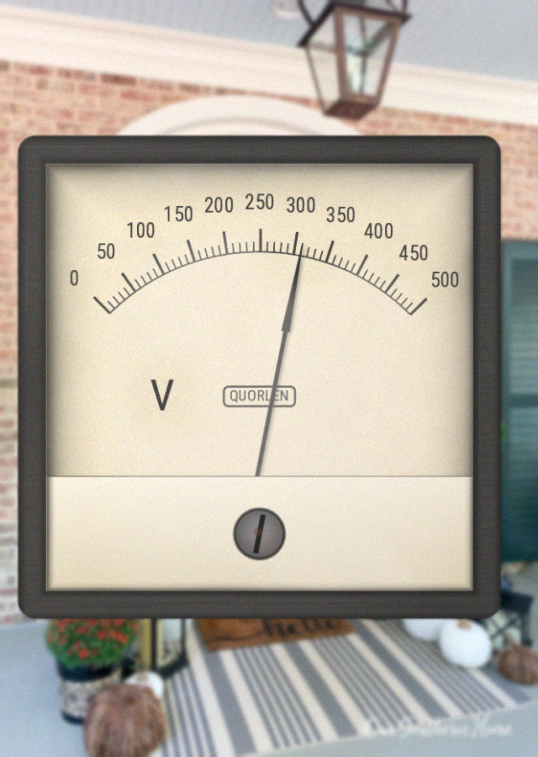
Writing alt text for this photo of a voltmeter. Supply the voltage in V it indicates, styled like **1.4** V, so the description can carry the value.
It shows **310** V
